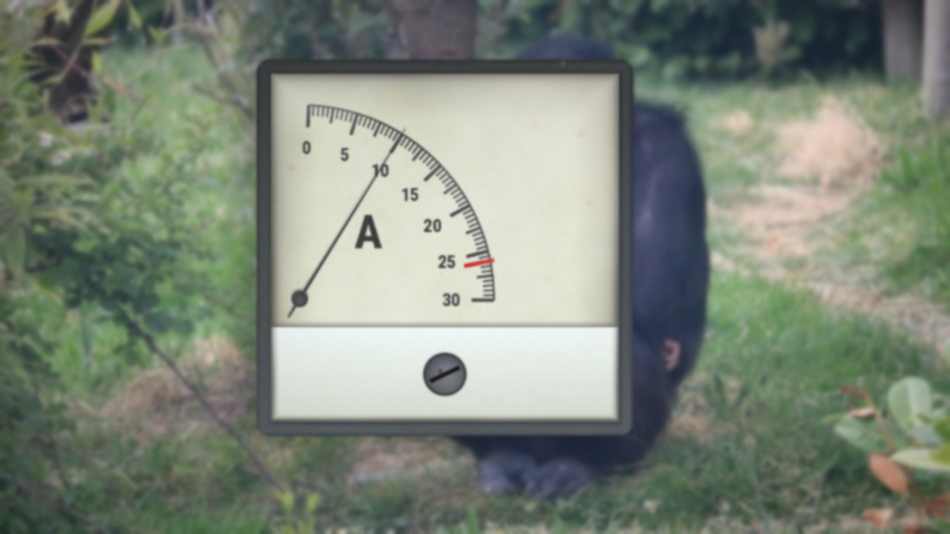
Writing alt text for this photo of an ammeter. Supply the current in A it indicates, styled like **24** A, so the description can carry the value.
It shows **10** A
